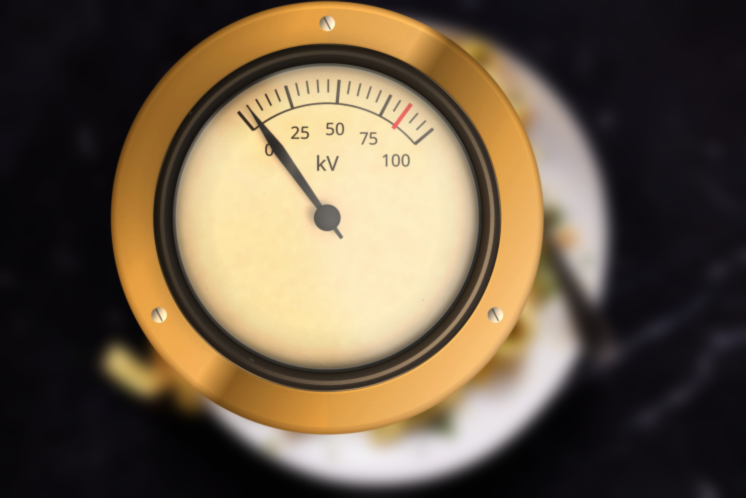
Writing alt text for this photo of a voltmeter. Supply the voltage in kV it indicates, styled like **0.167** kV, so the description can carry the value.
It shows **5** kV
